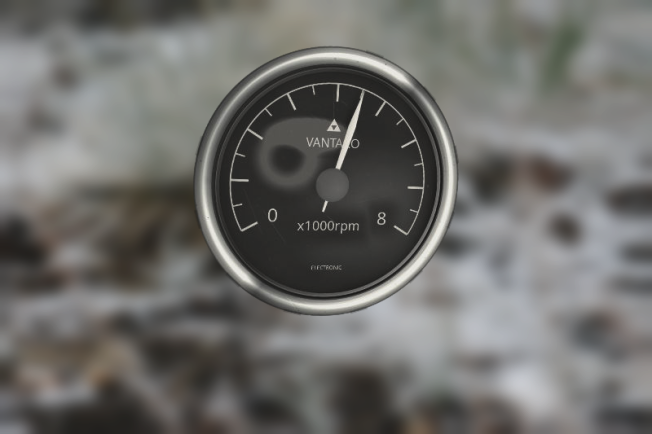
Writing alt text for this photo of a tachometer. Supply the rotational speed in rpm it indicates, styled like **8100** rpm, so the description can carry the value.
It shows **4500** rpm
